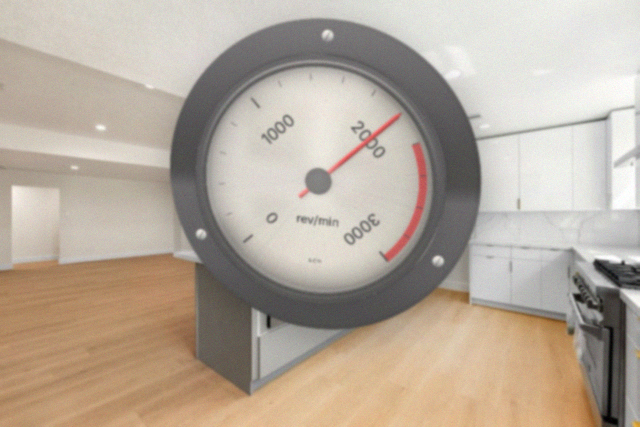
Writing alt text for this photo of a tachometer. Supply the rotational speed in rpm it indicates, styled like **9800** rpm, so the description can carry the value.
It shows **2000** rpm
